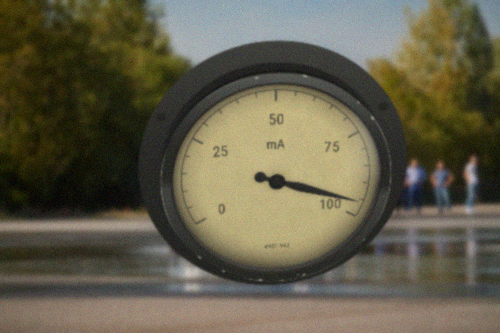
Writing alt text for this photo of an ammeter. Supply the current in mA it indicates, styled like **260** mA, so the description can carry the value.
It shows **95** mA
